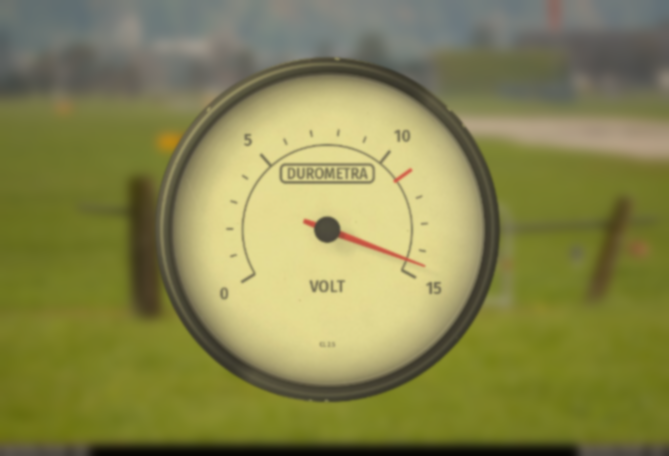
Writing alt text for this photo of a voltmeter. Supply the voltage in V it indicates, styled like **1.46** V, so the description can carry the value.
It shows **14.5** V
